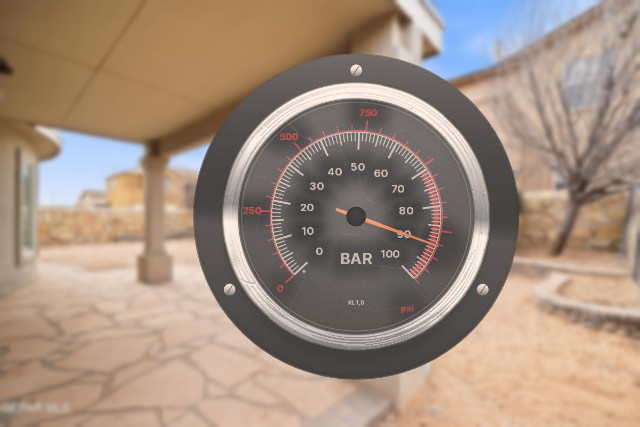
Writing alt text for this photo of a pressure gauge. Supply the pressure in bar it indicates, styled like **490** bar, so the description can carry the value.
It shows **90** bar
